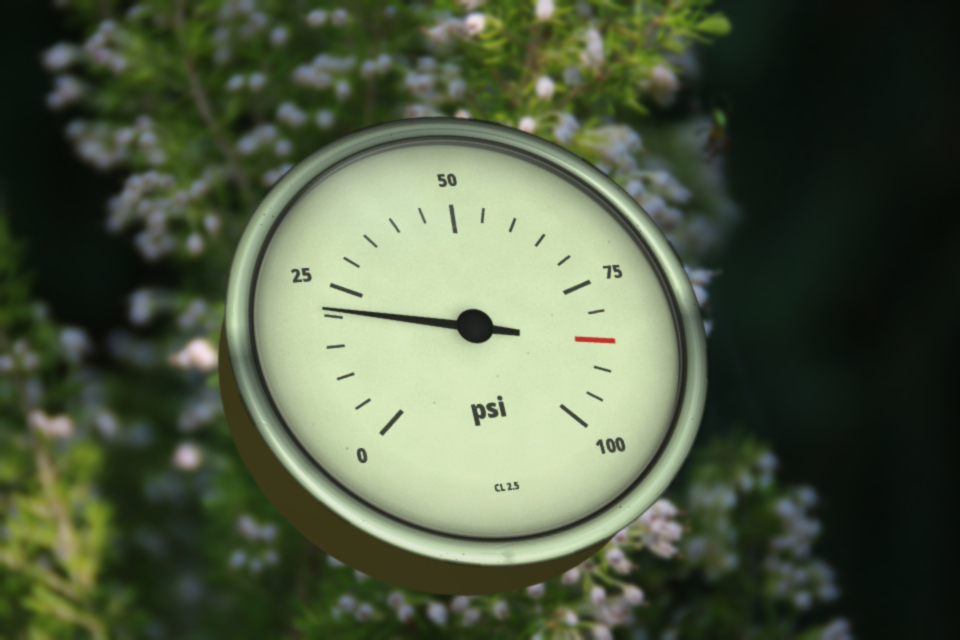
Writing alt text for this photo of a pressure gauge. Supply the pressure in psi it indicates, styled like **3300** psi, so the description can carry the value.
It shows **20** psi
